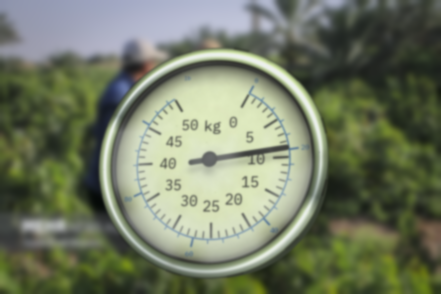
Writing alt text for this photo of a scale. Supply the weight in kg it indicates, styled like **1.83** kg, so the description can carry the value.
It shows **9** kg
